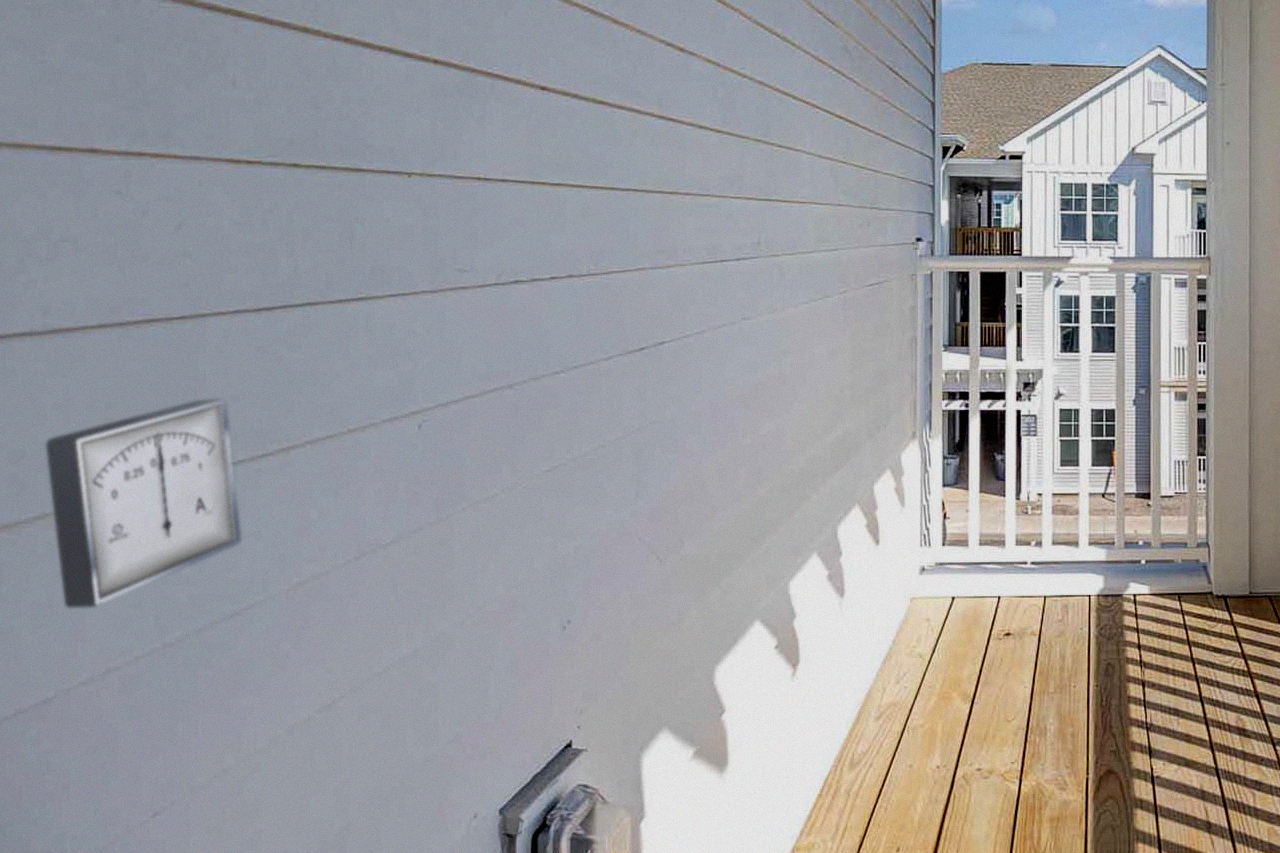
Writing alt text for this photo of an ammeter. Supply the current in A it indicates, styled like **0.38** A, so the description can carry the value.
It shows **0.5** A
